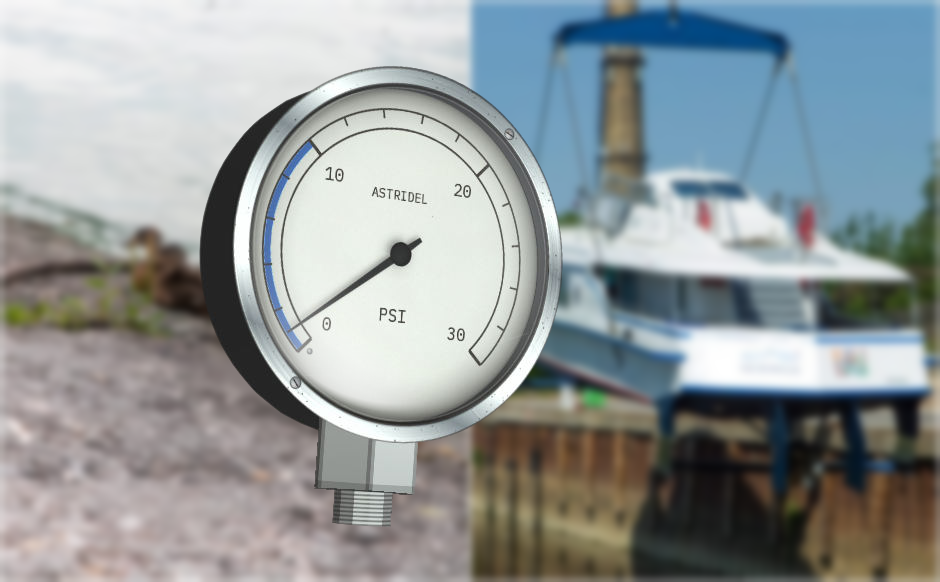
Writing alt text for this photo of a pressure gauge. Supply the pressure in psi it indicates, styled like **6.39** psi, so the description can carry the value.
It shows **1** psi
